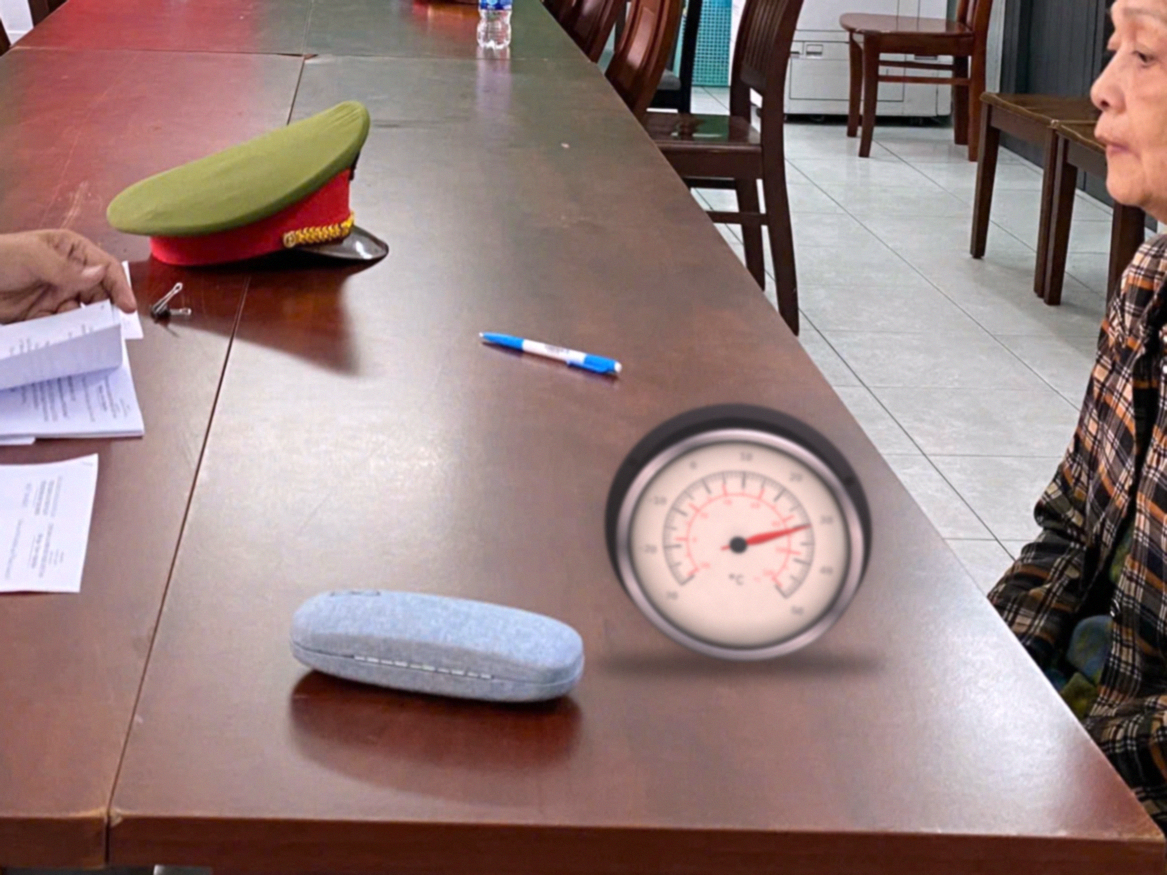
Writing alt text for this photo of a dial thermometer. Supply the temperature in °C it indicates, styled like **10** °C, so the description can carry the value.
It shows **30** °C
